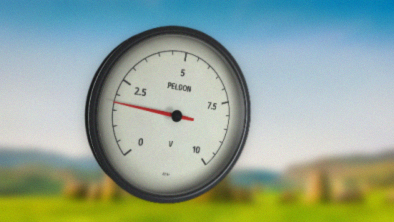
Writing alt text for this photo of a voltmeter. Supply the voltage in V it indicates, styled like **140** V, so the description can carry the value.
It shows **1.75** V
